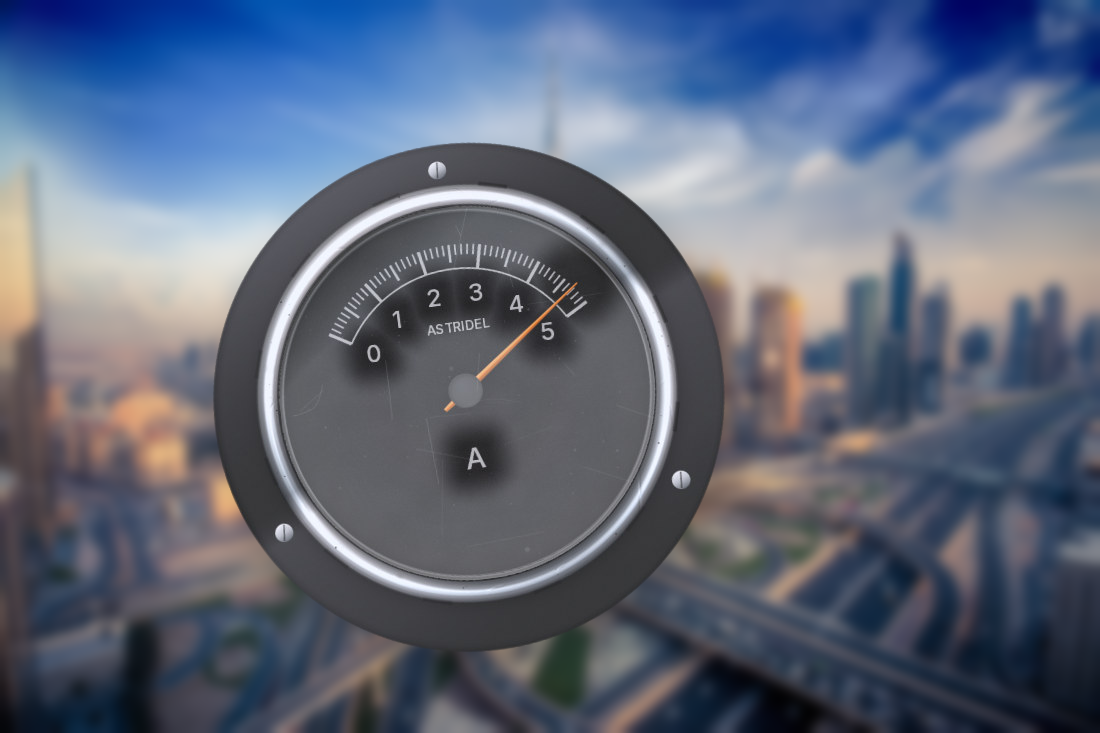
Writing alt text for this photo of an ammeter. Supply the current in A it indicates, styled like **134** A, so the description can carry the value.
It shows **4.7** A
